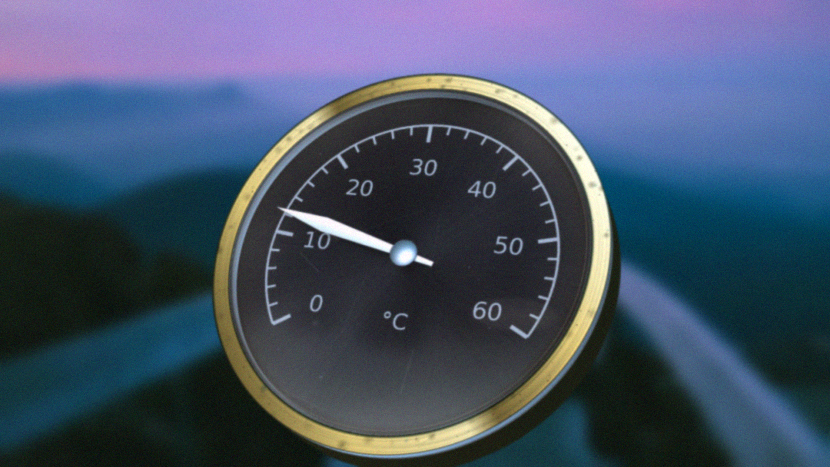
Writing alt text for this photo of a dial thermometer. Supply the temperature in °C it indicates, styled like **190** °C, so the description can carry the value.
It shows **12** °C
